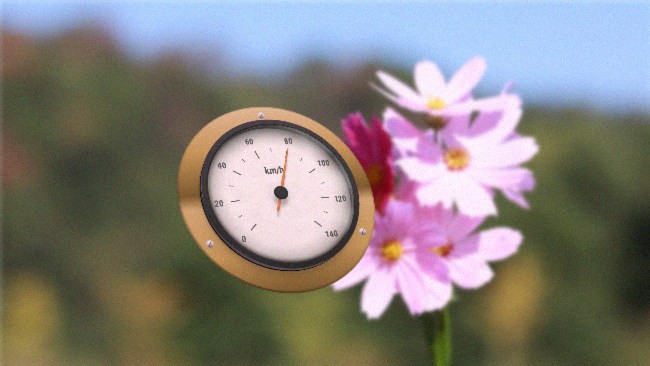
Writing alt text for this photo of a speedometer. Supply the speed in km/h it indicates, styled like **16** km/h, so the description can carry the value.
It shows **80** km/h
